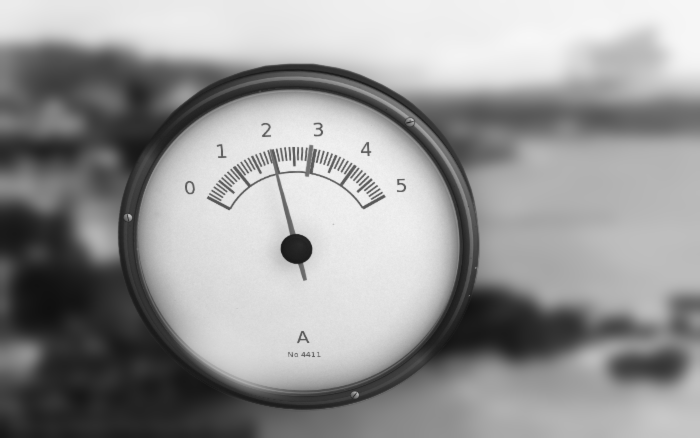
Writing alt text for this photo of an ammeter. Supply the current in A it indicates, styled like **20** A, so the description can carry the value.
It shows **2** A
